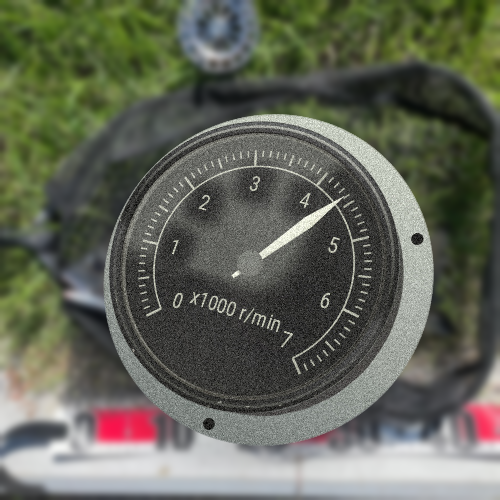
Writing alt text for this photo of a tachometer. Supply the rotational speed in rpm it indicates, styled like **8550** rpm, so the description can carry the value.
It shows **4400** rpm
